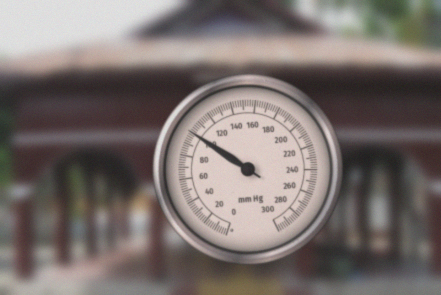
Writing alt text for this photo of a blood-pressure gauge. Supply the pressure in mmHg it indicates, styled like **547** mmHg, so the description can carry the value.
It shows **100** mmHg
